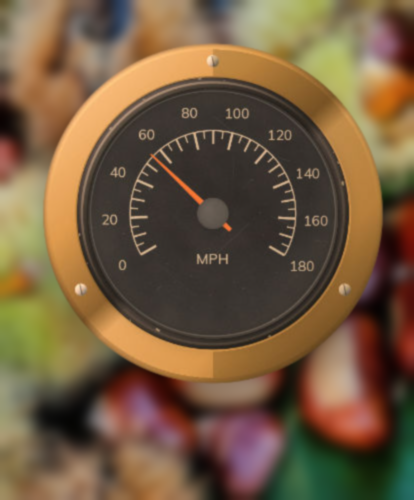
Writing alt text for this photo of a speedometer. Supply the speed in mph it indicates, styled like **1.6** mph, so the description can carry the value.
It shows **55** mph
